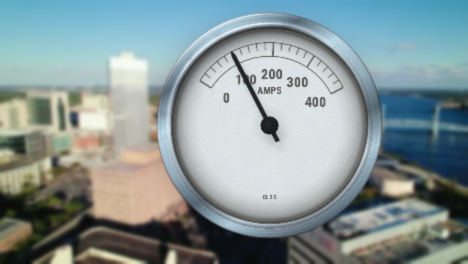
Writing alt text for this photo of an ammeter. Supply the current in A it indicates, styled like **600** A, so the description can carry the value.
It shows **100** A
